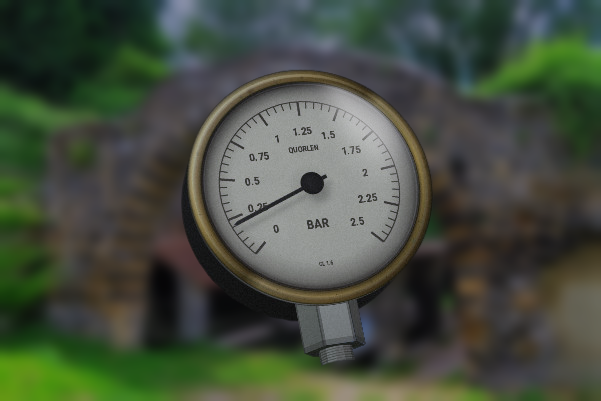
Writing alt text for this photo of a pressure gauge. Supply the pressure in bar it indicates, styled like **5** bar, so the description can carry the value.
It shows **0.2** bar
